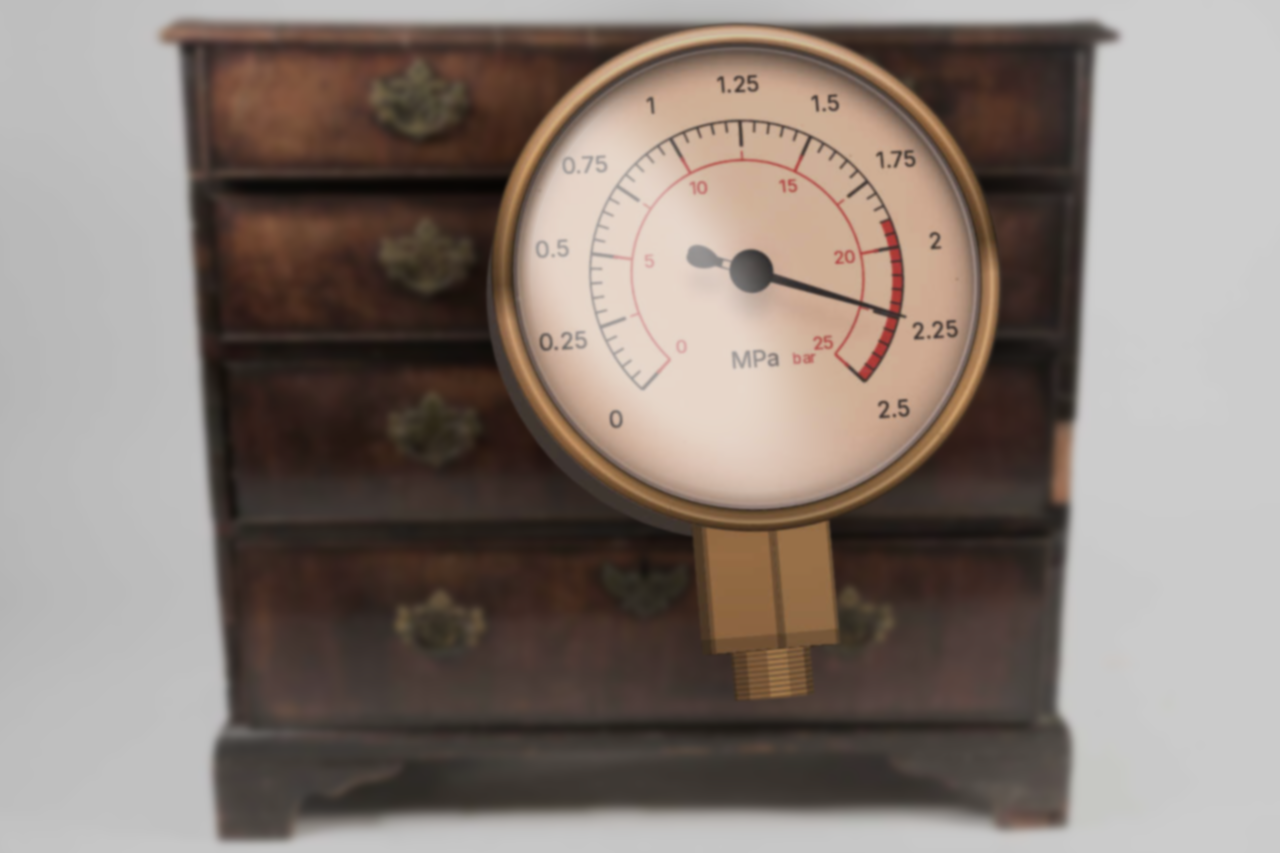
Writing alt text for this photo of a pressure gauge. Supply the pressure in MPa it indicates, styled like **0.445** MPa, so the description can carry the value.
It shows **2.25** MPa
